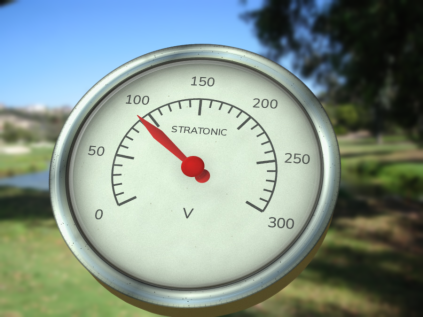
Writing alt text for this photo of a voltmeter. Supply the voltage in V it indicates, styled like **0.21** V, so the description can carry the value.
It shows **90** V
